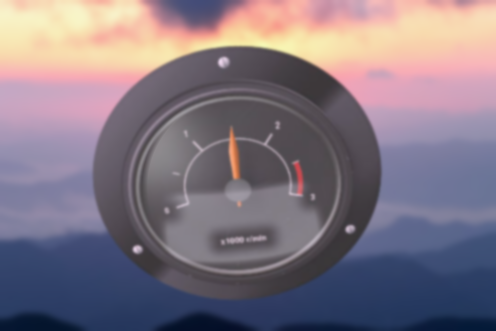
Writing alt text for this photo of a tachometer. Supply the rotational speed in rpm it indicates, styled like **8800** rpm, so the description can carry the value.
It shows **1500** rpm
